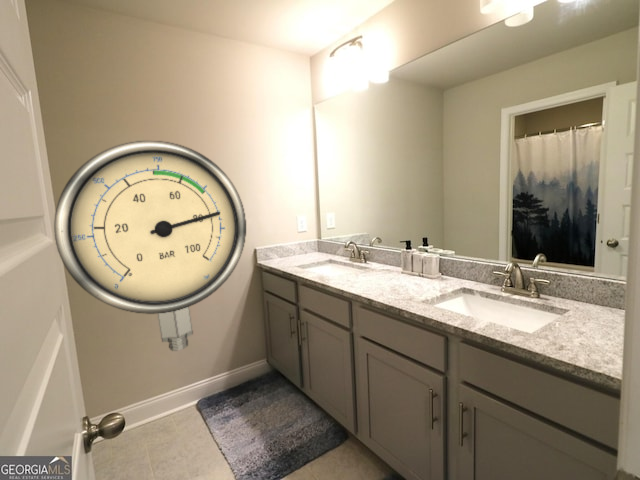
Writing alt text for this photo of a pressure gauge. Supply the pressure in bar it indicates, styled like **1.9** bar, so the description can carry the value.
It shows **80** bar
